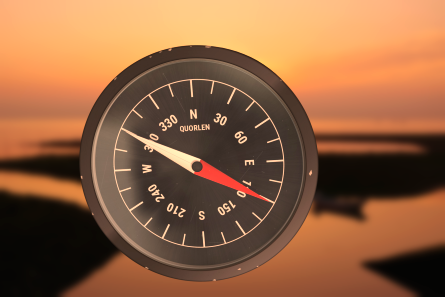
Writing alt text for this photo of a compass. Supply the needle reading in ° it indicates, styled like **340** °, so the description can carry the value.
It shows **120** °
